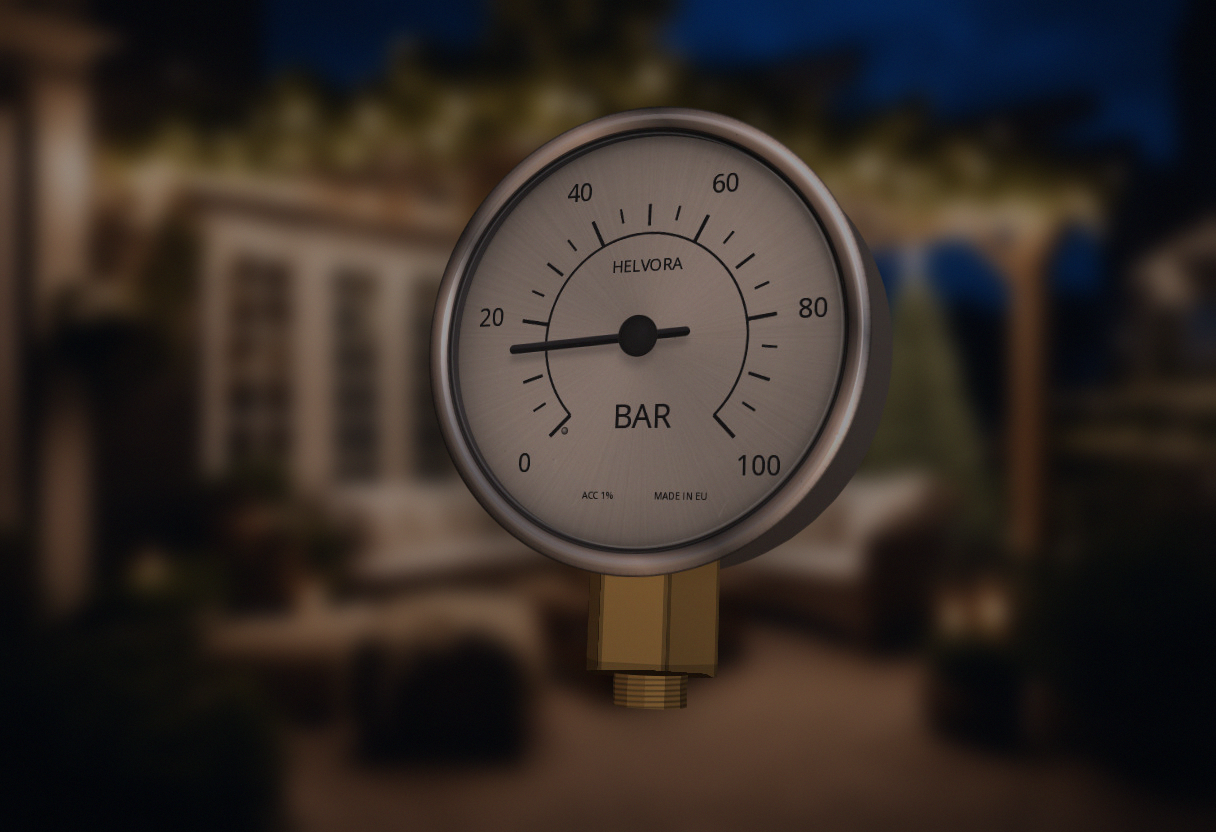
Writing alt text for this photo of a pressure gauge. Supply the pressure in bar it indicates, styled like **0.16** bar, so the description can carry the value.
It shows **15** bar
